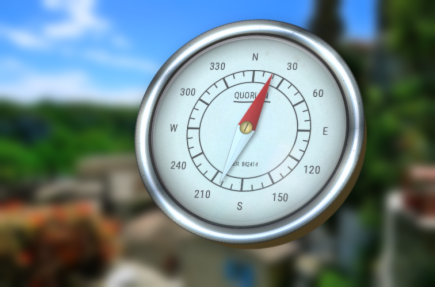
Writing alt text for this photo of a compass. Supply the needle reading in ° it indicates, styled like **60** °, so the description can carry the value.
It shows **20** °
